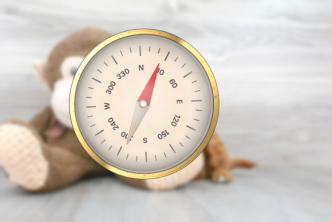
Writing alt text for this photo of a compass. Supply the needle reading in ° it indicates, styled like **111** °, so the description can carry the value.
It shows **25** °
